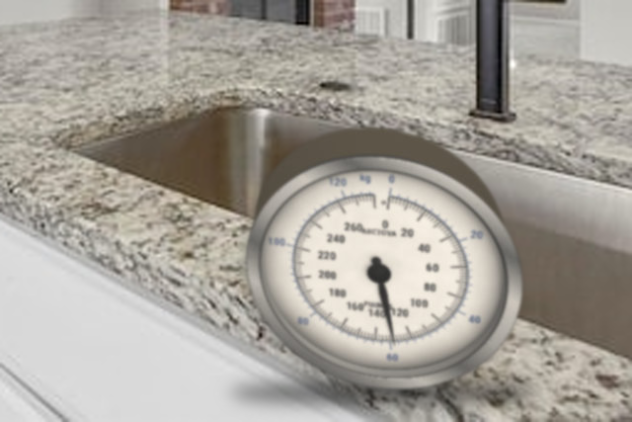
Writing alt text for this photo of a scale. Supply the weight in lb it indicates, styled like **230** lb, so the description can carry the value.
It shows **130** lb
